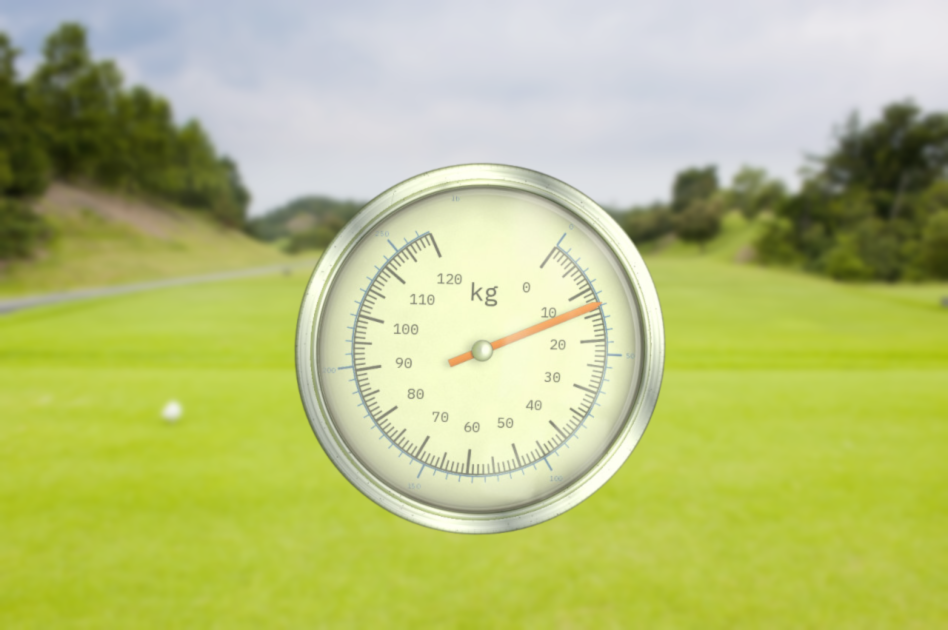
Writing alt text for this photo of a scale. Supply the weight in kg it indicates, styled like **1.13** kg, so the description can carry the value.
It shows **13** kg
